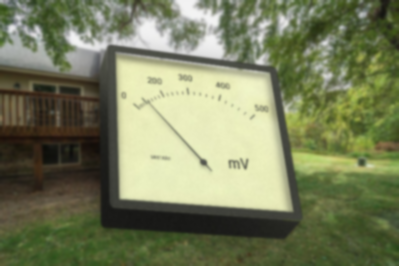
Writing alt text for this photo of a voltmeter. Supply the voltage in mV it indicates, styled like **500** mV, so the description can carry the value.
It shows **100** mV
